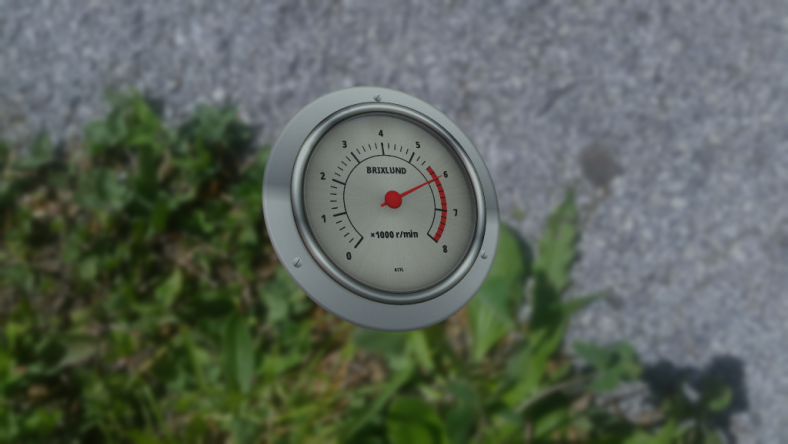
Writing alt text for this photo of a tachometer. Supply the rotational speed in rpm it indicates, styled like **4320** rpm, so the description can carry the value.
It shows **6000** rpm
